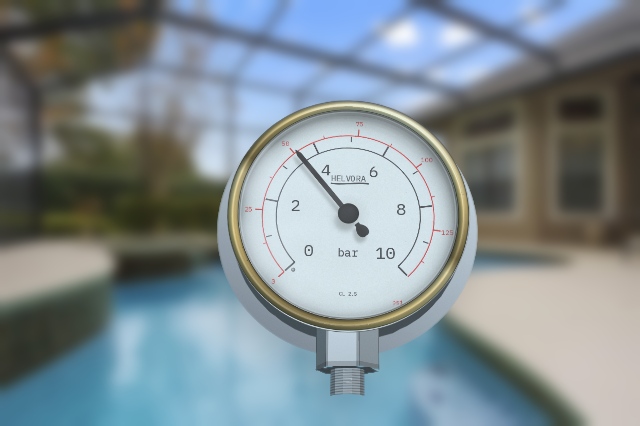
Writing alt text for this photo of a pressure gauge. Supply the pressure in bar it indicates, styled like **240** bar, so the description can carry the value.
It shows **3.5** bar
